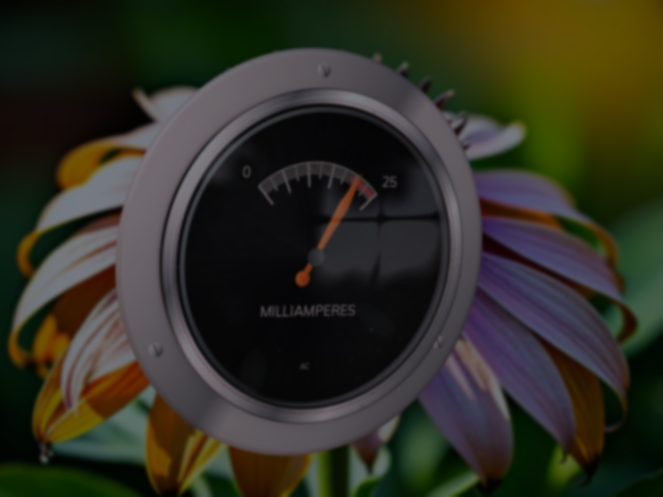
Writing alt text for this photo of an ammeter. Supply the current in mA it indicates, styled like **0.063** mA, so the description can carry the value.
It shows **20** mA
